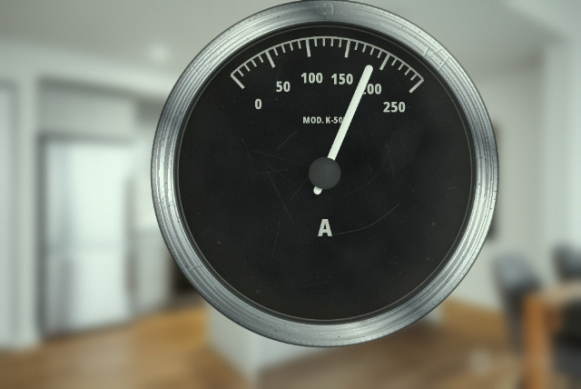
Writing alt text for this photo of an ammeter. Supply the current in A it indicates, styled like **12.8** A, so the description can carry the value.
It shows **185** A
